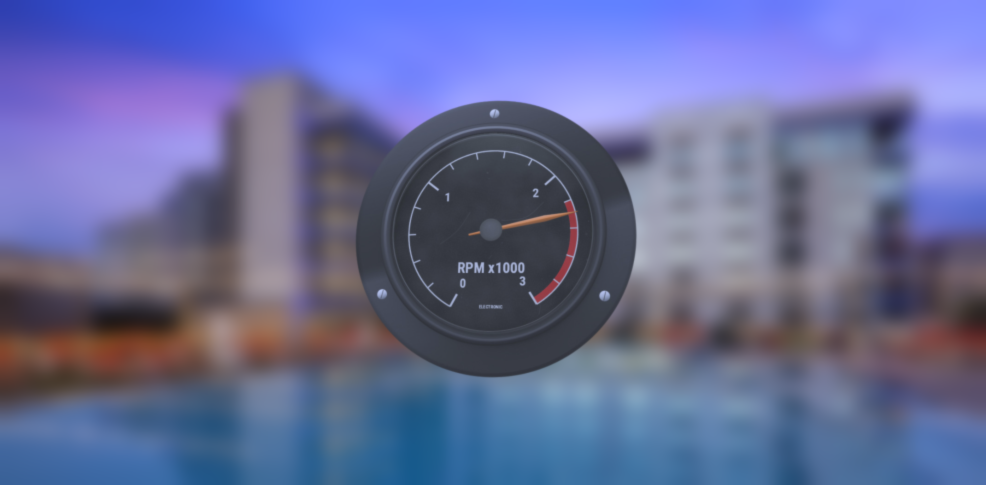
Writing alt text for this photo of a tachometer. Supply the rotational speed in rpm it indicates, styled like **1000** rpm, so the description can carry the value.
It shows **2300** rpm
